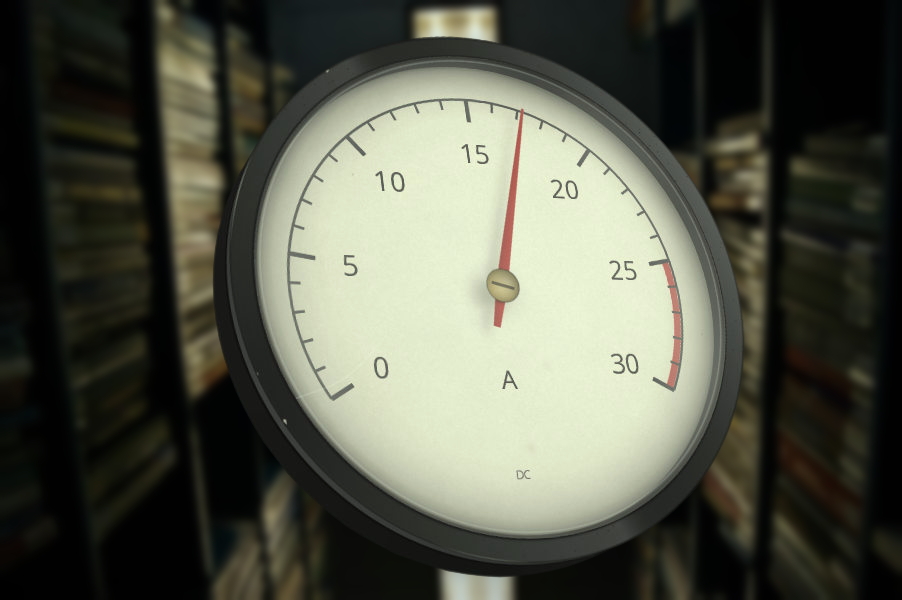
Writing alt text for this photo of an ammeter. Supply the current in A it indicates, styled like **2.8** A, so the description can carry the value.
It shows **17** A
